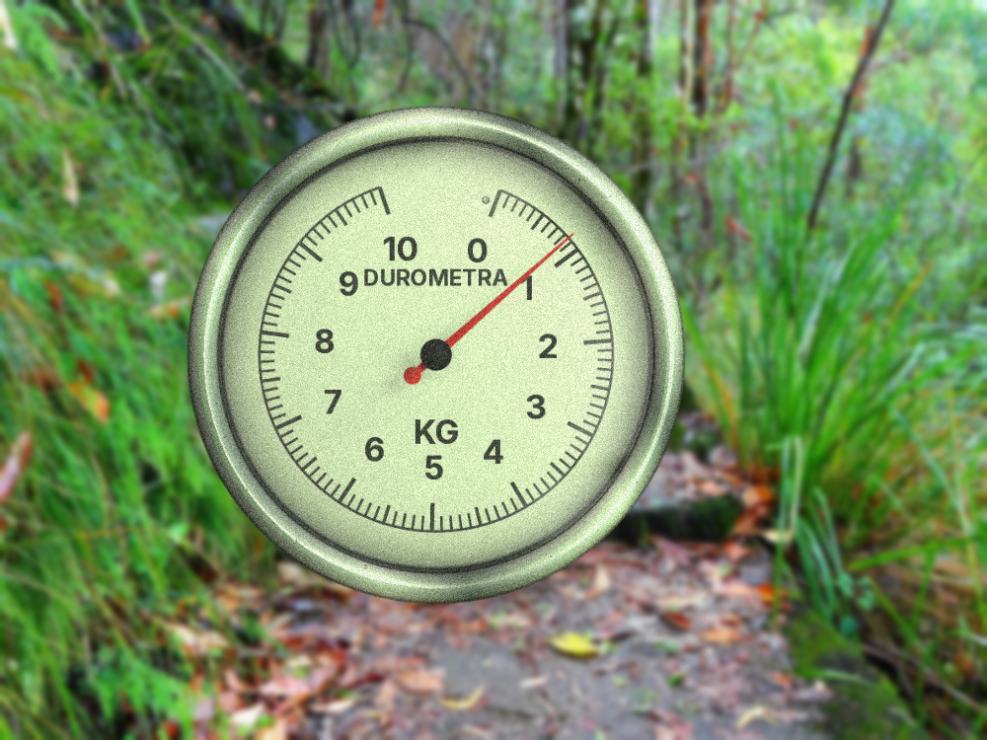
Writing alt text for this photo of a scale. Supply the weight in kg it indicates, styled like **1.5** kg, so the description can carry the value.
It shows **0.85** kg
